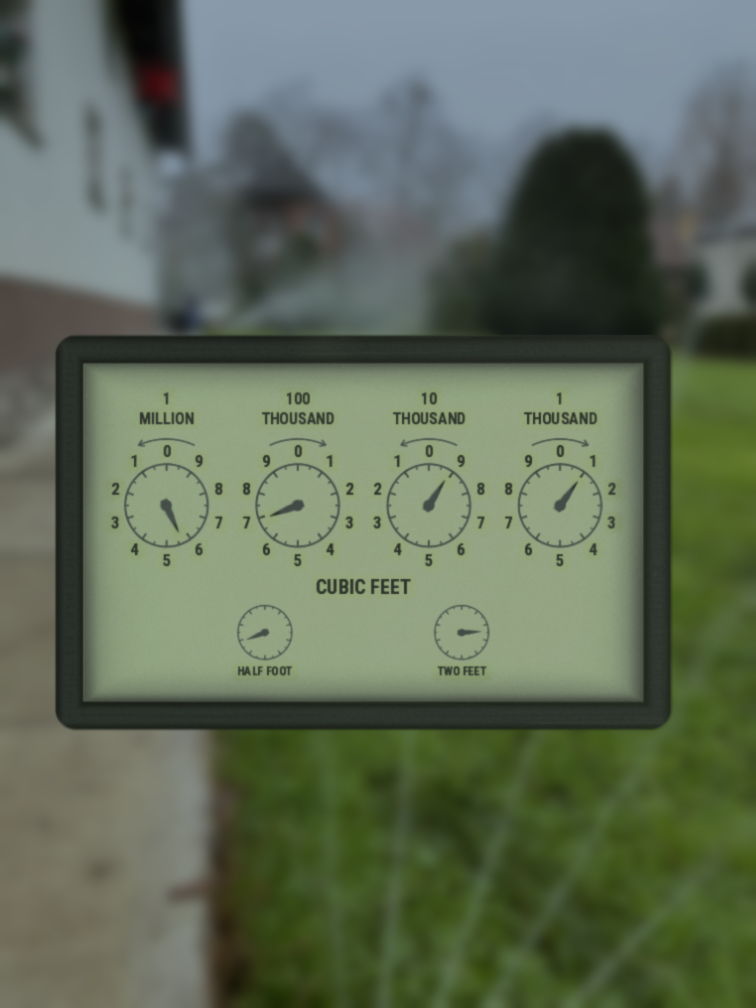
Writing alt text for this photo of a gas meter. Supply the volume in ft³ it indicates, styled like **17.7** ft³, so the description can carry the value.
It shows **569100** ft³
